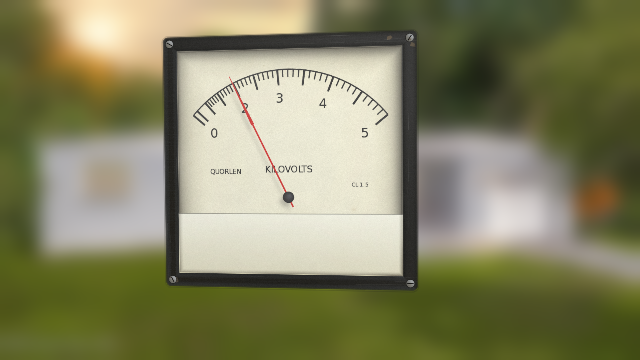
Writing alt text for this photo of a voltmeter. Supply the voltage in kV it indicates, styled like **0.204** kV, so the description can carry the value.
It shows **2** kV
